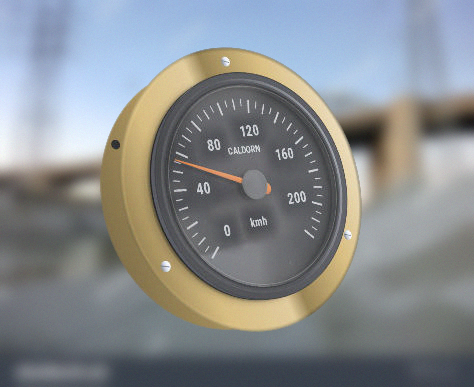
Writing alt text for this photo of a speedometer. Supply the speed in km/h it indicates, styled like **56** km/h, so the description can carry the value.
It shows **55** km/h
